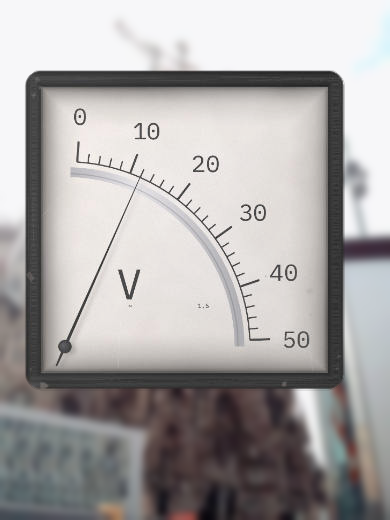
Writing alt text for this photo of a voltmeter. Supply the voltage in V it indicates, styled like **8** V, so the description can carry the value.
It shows **12** V
